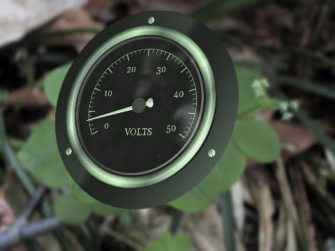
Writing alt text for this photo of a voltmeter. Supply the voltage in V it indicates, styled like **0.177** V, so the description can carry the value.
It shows **3** V
